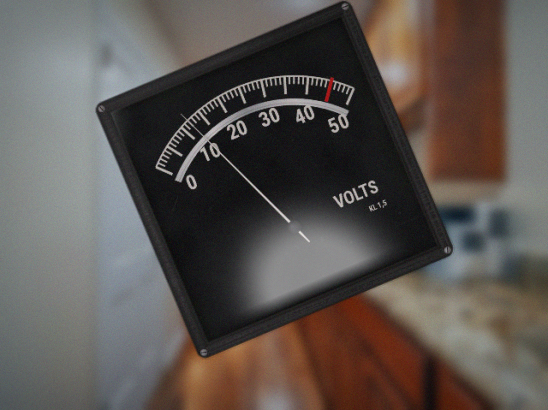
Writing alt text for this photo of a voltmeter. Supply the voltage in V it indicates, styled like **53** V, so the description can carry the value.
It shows **12** V
